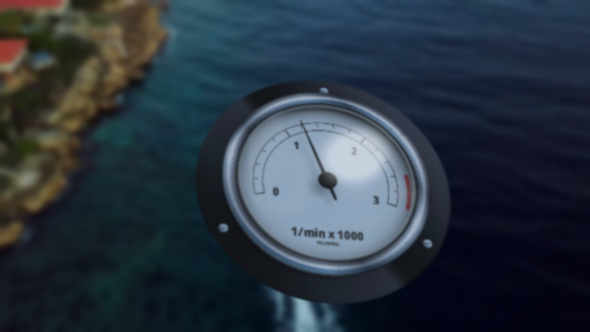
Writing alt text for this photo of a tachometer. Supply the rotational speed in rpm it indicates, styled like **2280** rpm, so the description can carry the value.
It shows **1200** rpm
